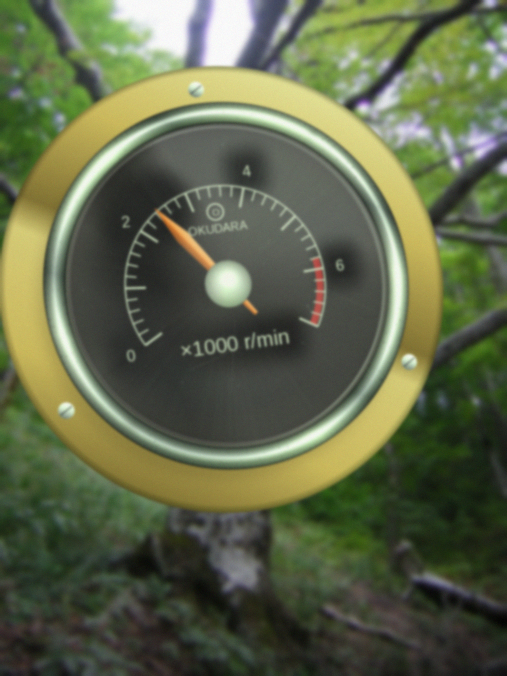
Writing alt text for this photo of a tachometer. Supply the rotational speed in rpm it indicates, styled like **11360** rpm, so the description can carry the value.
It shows **2400** rpm
